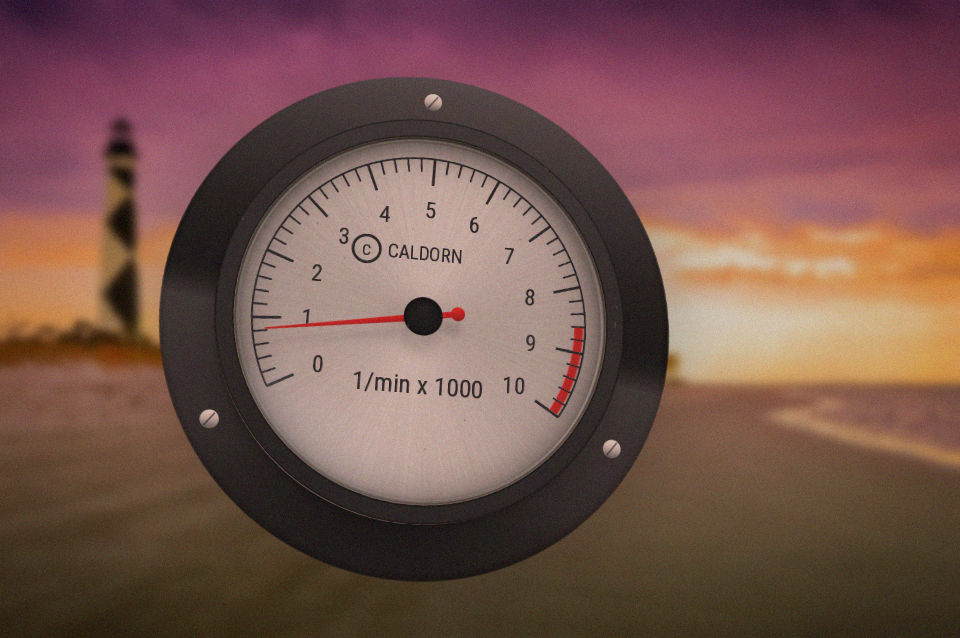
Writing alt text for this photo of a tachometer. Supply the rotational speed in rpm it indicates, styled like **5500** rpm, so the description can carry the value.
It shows **800** rpm
